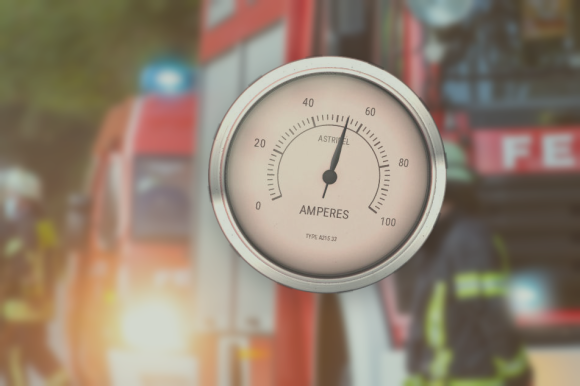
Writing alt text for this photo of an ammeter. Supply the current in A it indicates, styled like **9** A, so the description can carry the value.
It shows **54** A
